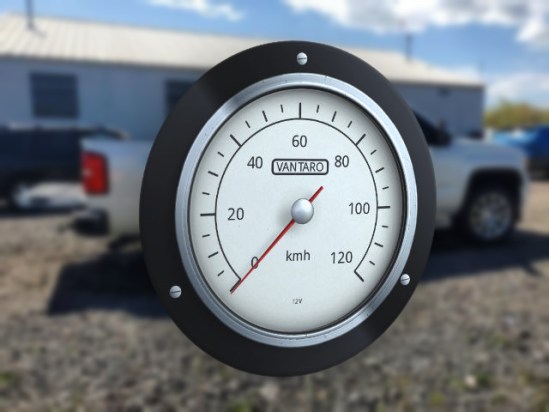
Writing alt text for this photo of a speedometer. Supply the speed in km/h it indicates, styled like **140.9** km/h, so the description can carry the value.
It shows **0** km/h
